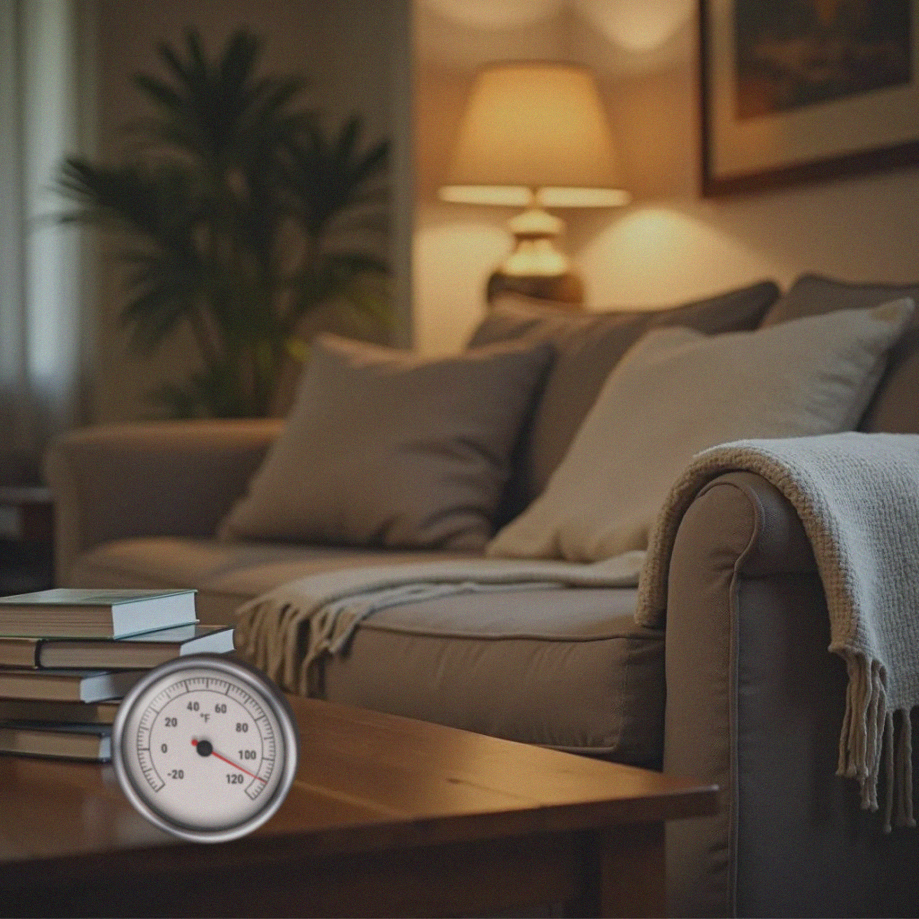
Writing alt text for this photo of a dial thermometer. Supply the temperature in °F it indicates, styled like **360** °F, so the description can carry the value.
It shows **110** °F
